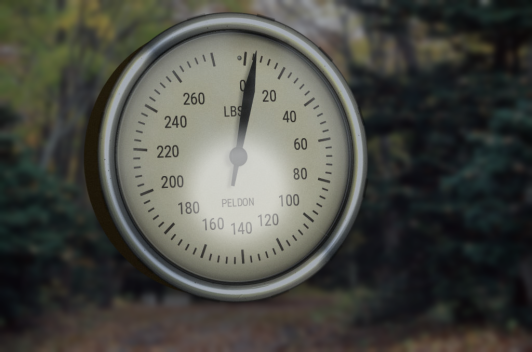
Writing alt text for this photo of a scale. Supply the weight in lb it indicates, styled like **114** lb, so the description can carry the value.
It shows **4** lb
